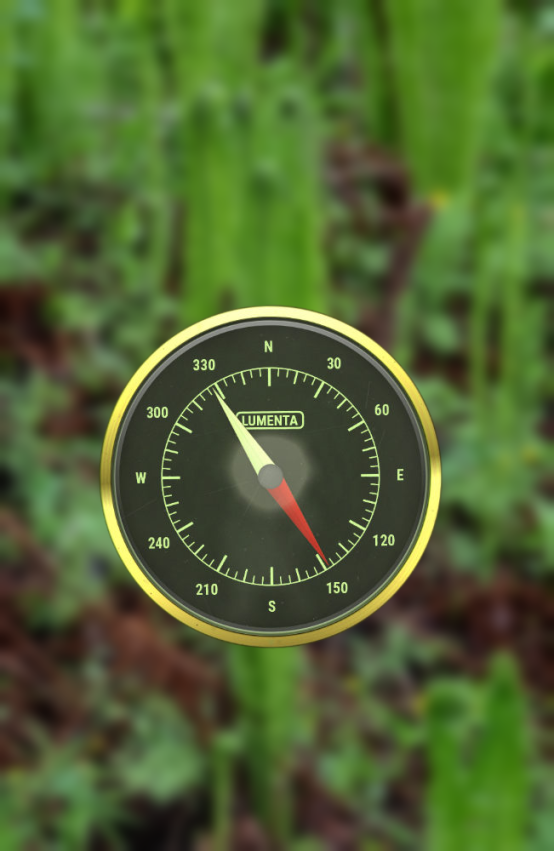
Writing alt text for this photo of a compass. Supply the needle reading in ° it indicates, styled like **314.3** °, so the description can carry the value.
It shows **147.5** °
